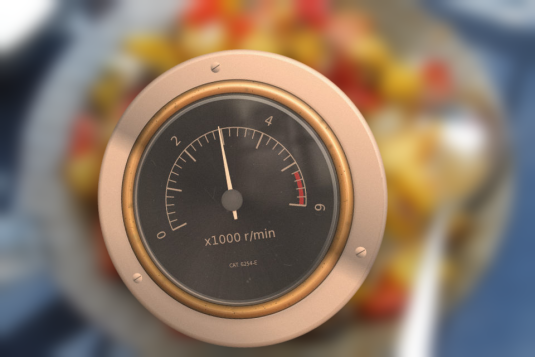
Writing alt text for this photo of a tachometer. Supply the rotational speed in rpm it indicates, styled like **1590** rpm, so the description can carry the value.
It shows **3000** rpm
